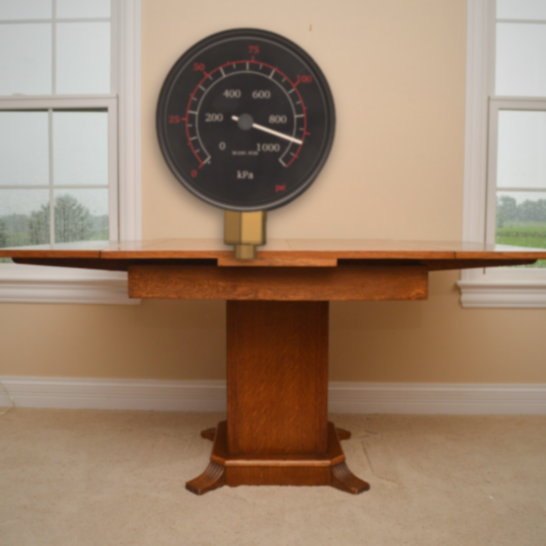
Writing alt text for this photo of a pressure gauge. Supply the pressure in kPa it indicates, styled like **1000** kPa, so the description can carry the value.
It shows **900** kPa
